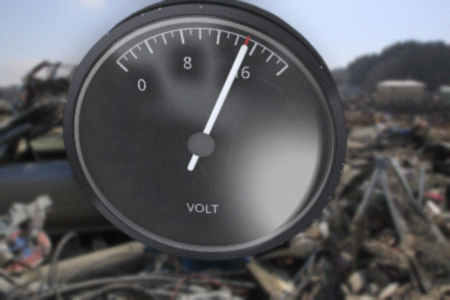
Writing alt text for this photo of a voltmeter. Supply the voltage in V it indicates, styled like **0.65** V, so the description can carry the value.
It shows **15** V
